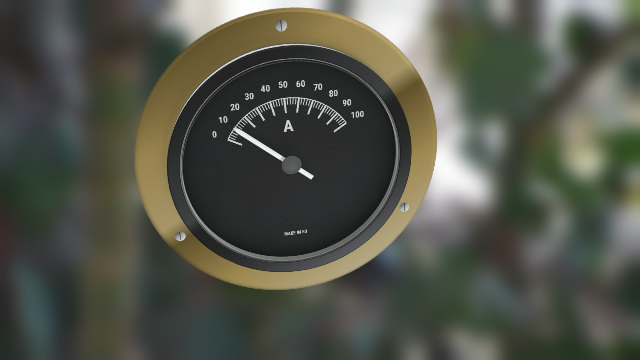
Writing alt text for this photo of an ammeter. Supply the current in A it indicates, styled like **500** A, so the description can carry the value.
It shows **10** A
